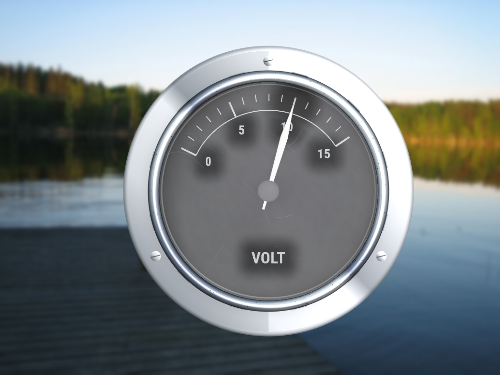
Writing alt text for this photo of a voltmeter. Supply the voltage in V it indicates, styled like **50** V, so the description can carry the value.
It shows **10** V
